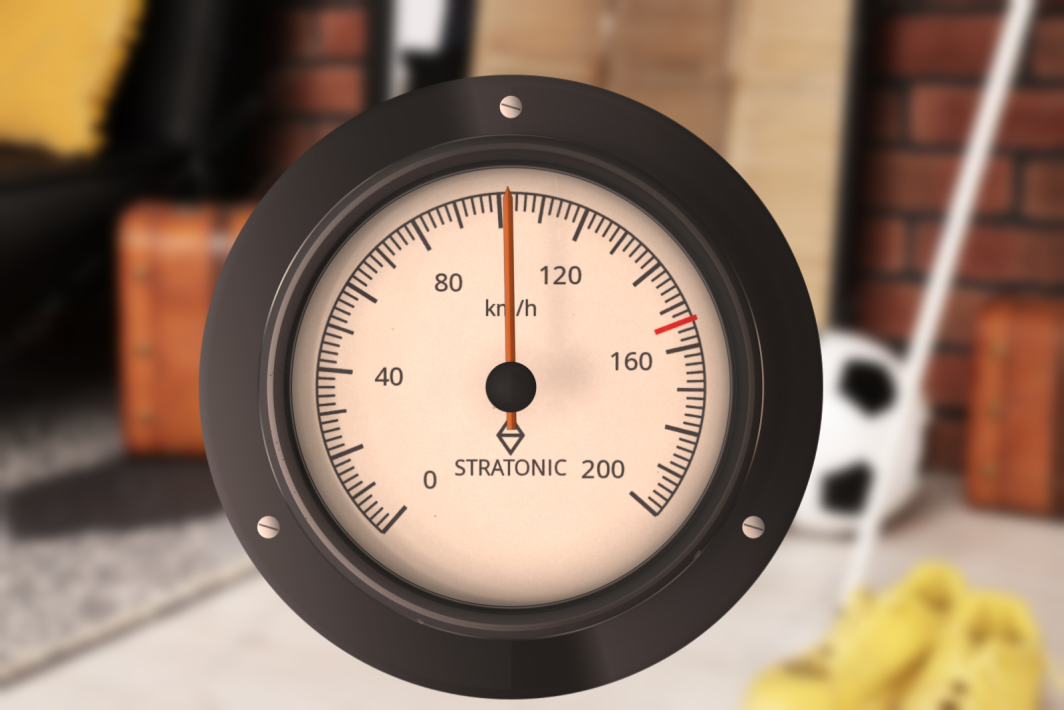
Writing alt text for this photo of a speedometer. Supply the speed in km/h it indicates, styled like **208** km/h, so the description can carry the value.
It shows **102** km/h
